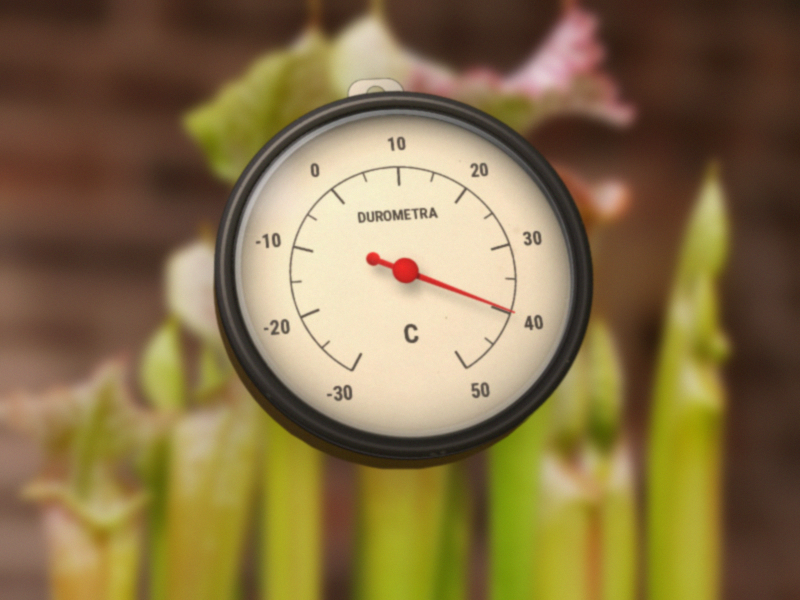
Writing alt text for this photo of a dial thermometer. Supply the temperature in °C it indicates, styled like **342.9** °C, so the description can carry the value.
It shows **40** °C
